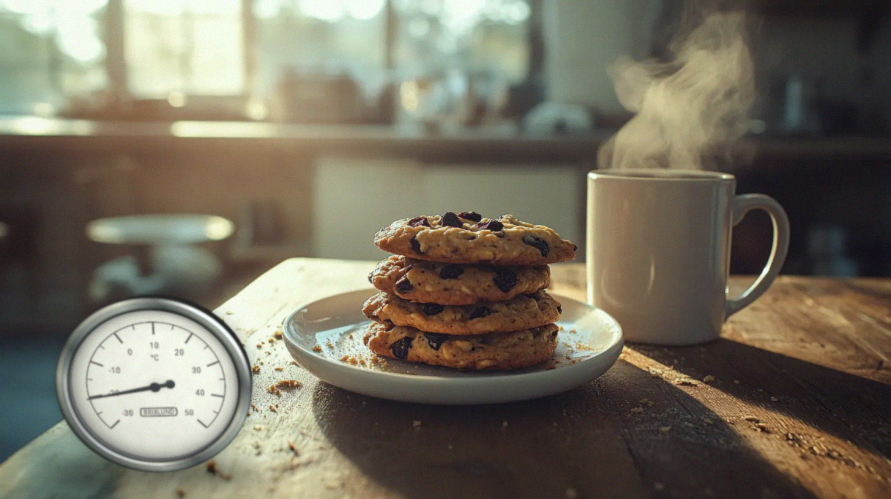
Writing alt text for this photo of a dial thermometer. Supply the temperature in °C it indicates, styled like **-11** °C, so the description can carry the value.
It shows **-20** °C
